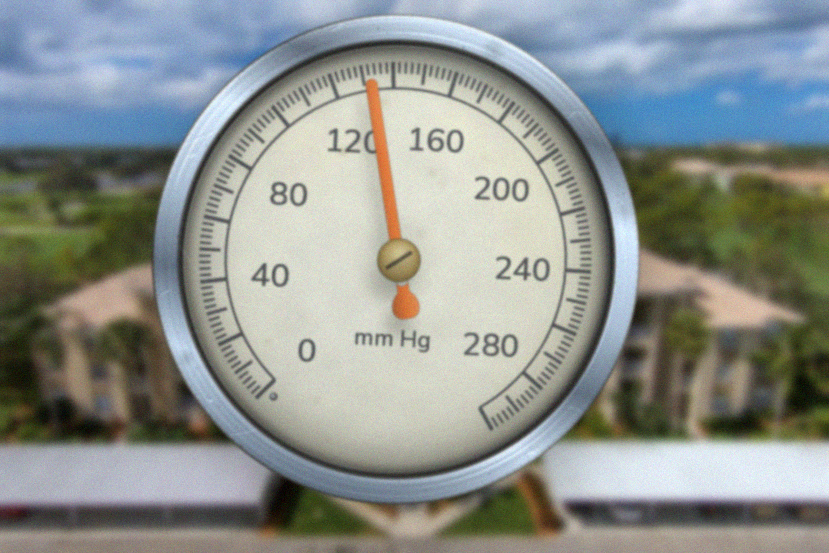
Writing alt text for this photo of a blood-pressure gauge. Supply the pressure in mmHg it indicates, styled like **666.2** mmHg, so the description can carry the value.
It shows **132** mmHg
